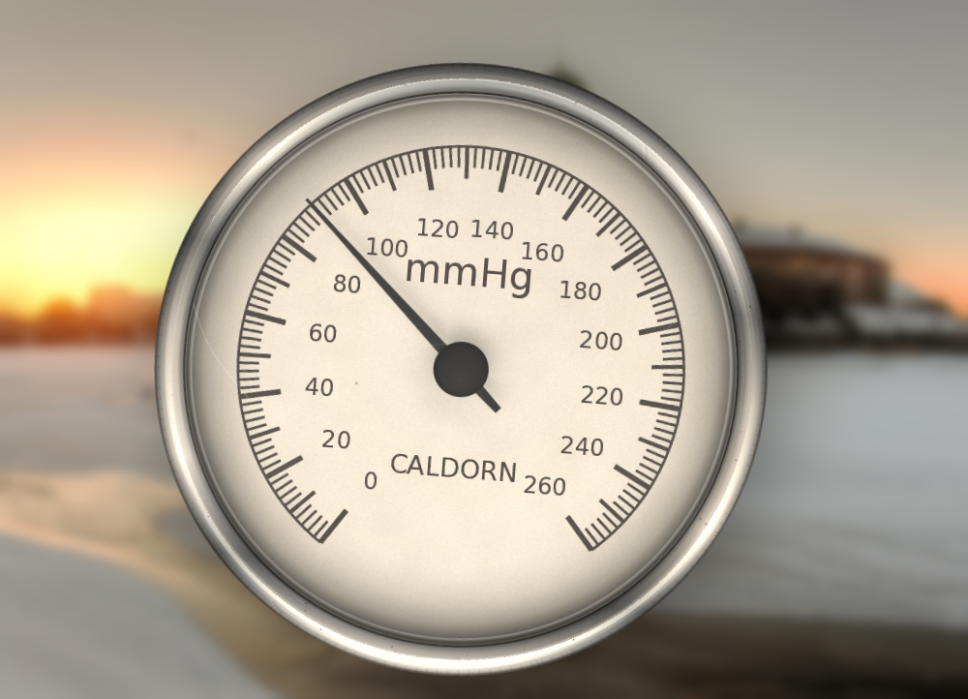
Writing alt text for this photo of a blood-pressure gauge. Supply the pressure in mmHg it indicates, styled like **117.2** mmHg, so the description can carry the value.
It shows **90** mmHg
